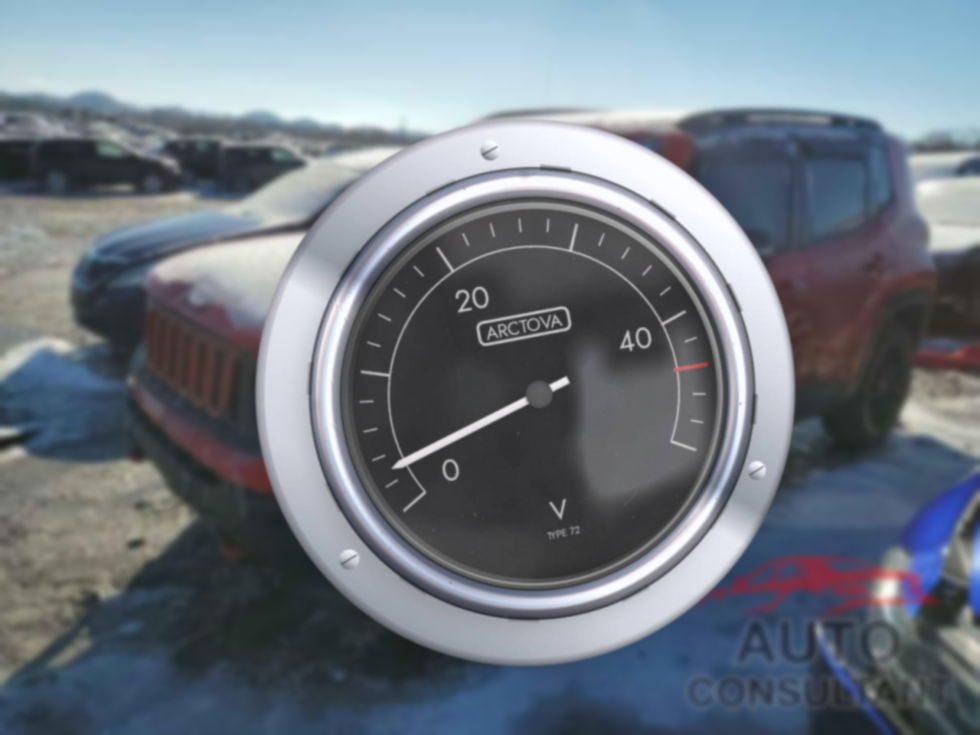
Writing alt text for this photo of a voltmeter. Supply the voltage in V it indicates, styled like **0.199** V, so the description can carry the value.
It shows **3** V
